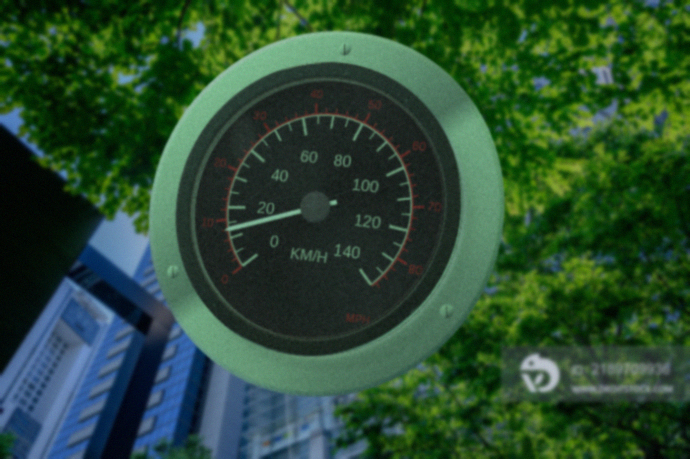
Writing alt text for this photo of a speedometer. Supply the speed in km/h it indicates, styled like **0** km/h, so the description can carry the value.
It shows **12.5** km/h
